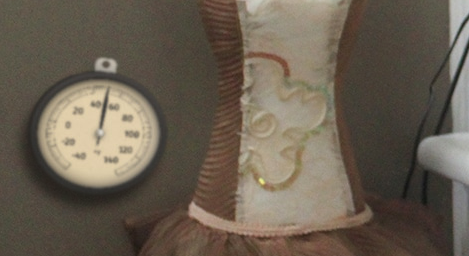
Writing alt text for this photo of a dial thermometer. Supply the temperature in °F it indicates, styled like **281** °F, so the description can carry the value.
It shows **50** °F
